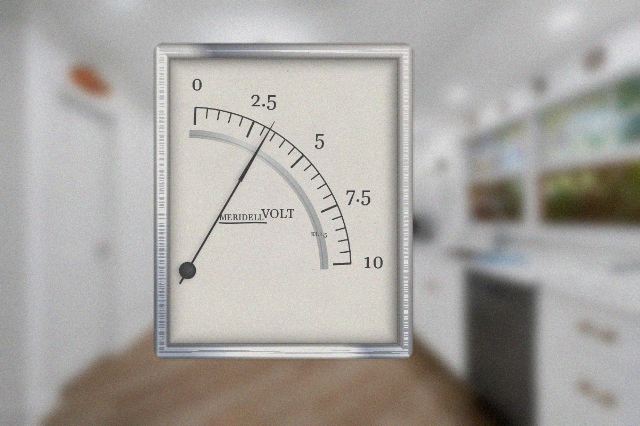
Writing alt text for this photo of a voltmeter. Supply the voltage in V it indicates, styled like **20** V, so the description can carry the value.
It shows **3.25** V
